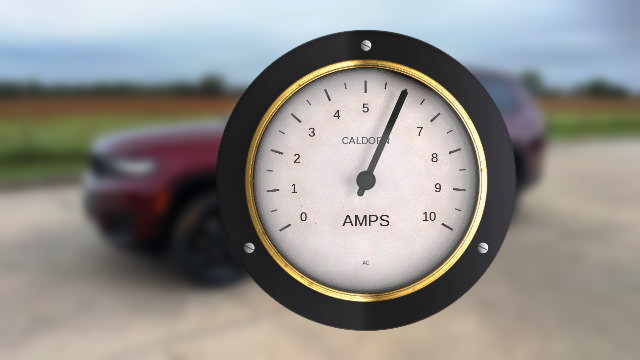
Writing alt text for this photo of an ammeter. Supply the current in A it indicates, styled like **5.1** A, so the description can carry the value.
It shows **6** A
